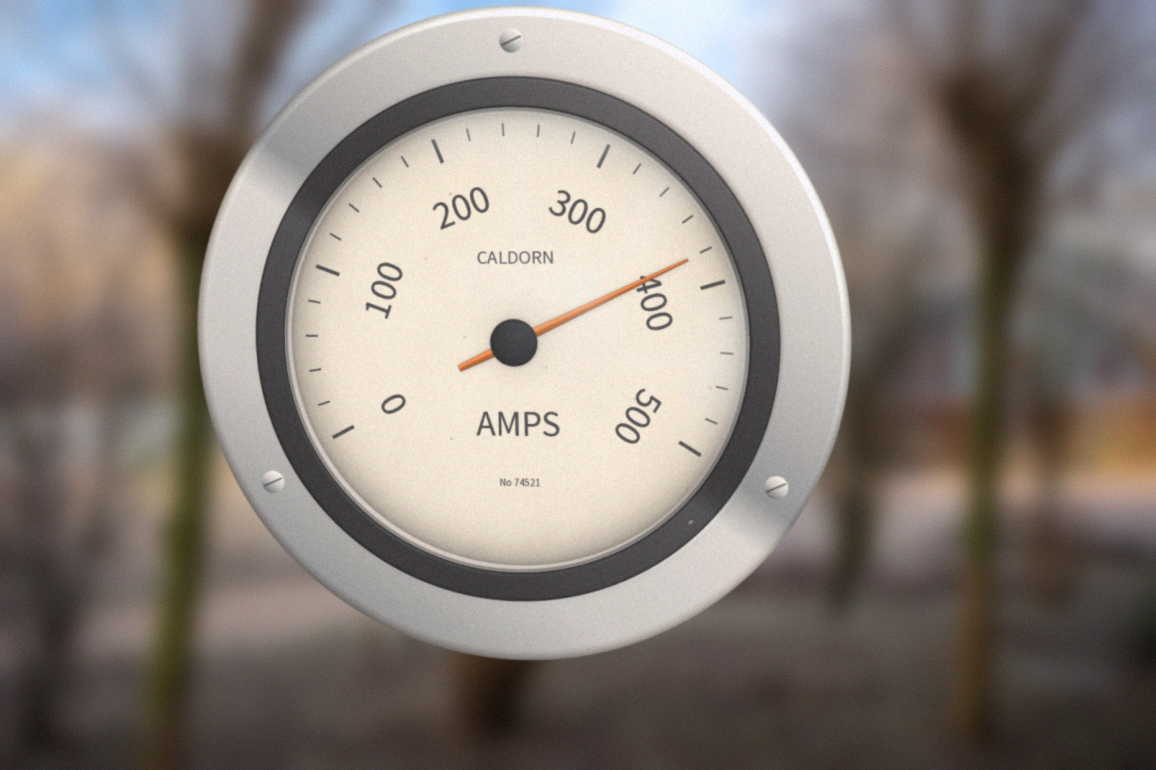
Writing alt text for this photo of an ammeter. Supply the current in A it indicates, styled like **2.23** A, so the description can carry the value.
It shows **380** A
